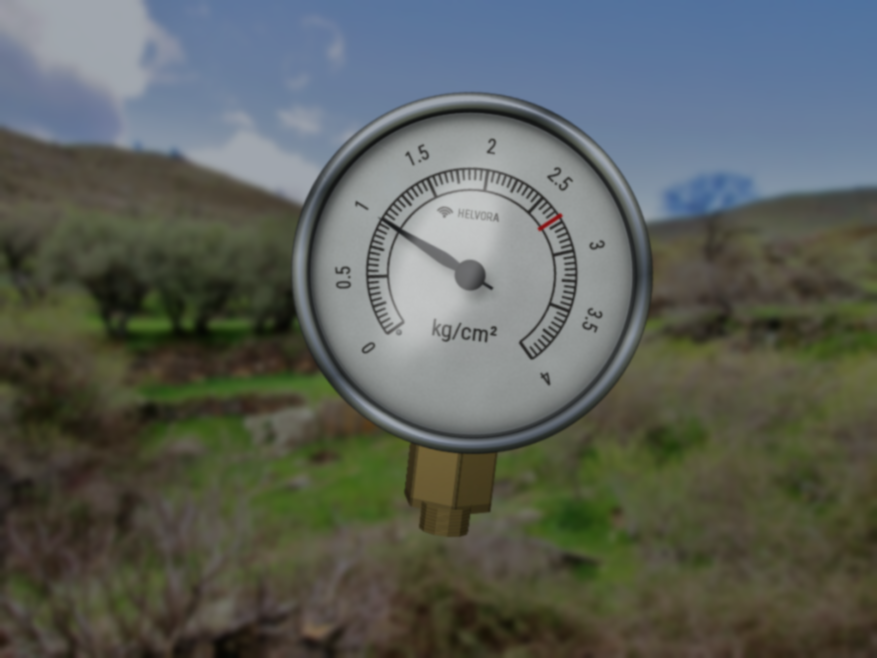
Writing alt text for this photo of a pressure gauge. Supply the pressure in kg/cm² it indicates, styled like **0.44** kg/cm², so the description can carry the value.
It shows **1** kg/cm²
